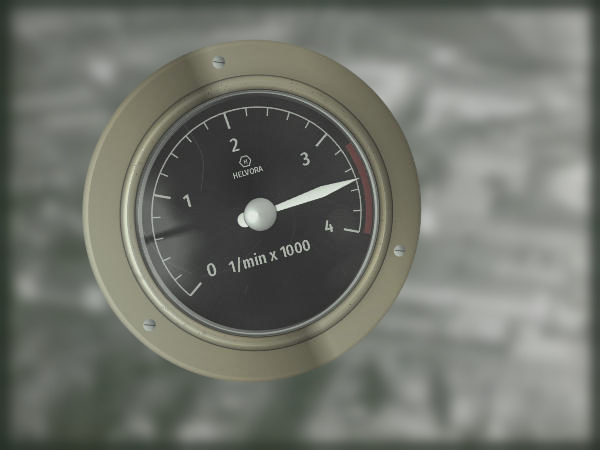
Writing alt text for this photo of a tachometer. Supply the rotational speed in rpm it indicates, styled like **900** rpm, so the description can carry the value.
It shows **3500** rpm
